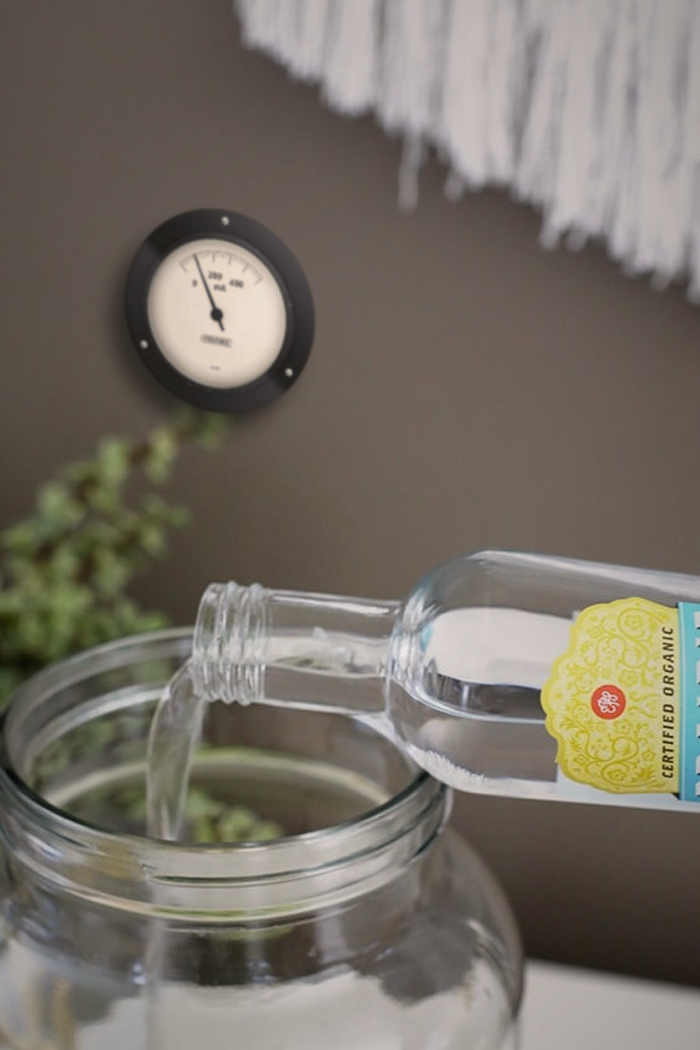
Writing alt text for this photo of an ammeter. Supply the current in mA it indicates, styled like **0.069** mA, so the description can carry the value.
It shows **100** mA
